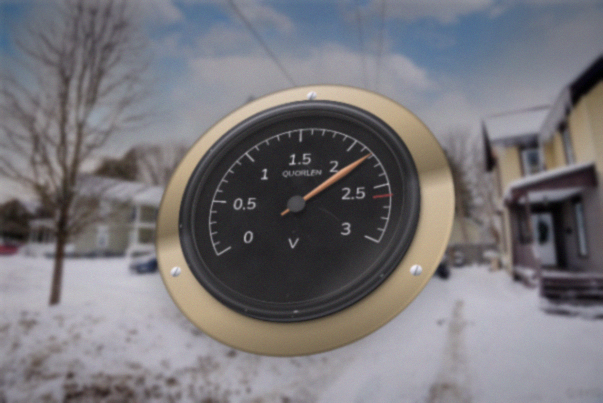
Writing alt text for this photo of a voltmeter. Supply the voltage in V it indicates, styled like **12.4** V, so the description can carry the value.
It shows **2.2** V
